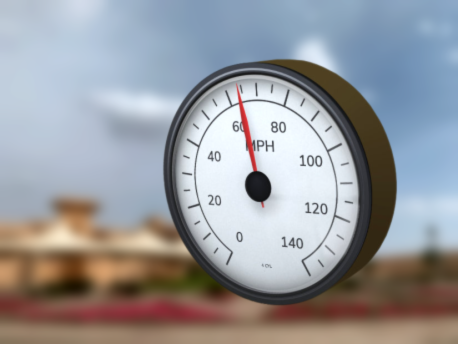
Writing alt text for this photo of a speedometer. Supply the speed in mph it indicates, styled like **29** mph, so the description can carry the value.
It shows **65** mph
